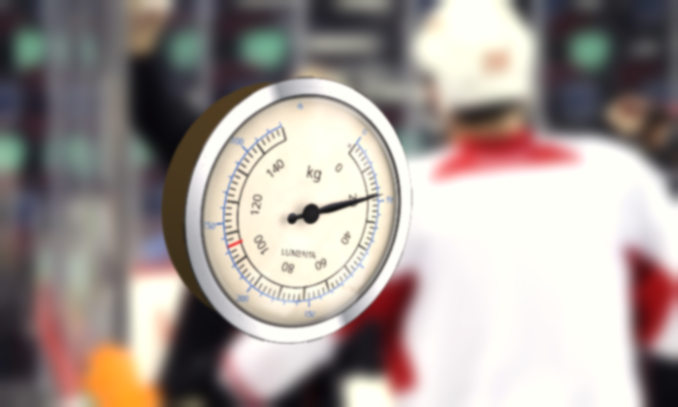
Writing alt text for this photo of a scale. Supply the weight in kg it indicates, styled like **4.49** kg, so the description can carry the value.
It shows **20** kg
